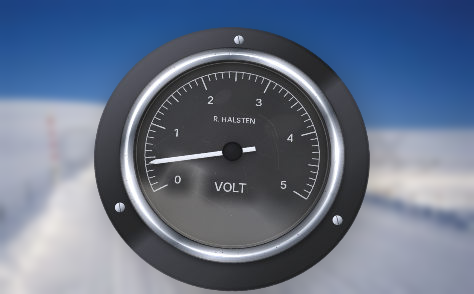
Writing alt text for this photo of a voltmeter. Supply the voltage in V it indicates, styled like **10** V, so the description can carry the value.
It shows **0.4** V
